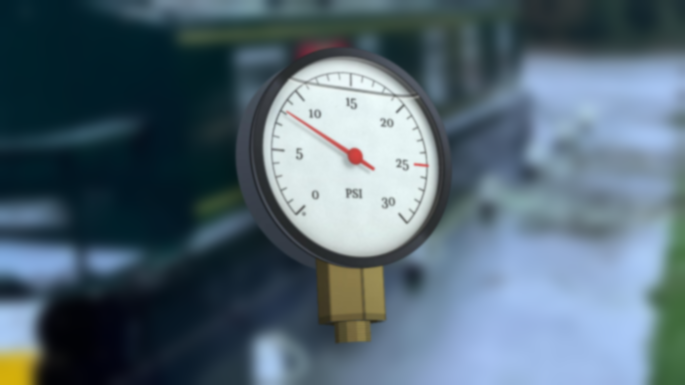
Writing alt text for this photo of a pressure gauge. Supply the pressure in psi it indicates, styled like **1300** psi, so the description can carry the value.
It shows **8** psi
